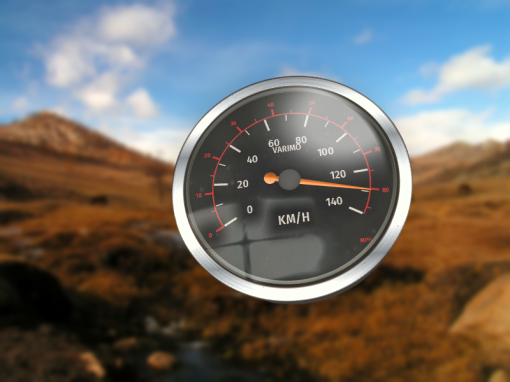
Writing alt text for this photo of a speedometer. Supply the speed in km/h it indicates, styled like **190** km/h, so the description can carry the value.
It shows **130** km/h
